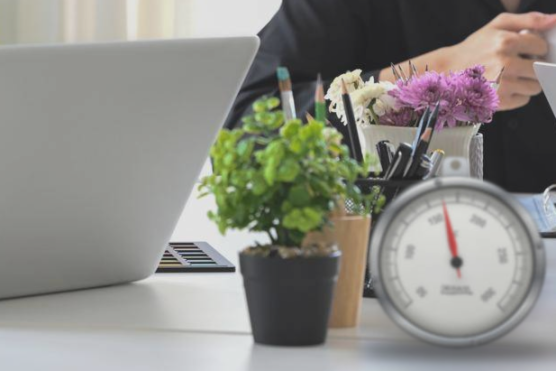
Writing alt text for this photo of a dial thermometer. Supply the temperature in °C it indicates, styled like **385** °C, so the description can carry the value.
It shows **162.5** °C
